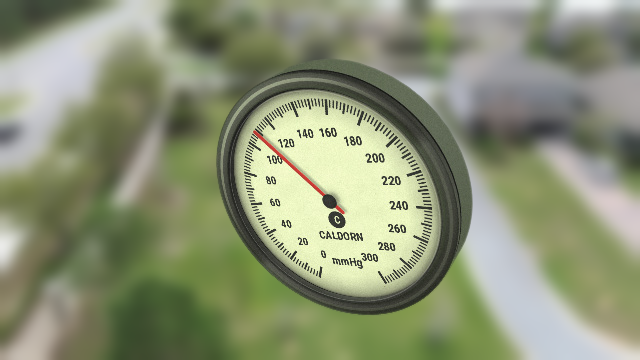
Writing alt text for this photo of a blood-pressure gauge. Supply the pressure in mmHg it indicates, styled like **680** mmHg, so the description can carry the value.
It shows **110** mmHg
